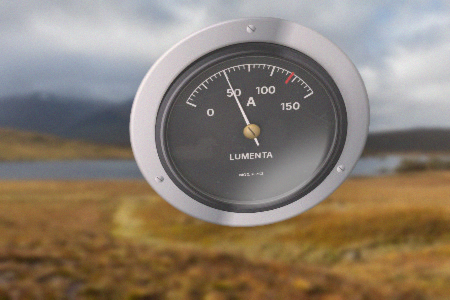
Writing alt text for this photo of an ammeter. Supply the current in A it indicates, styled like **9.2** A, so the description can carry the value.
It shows **50** A
